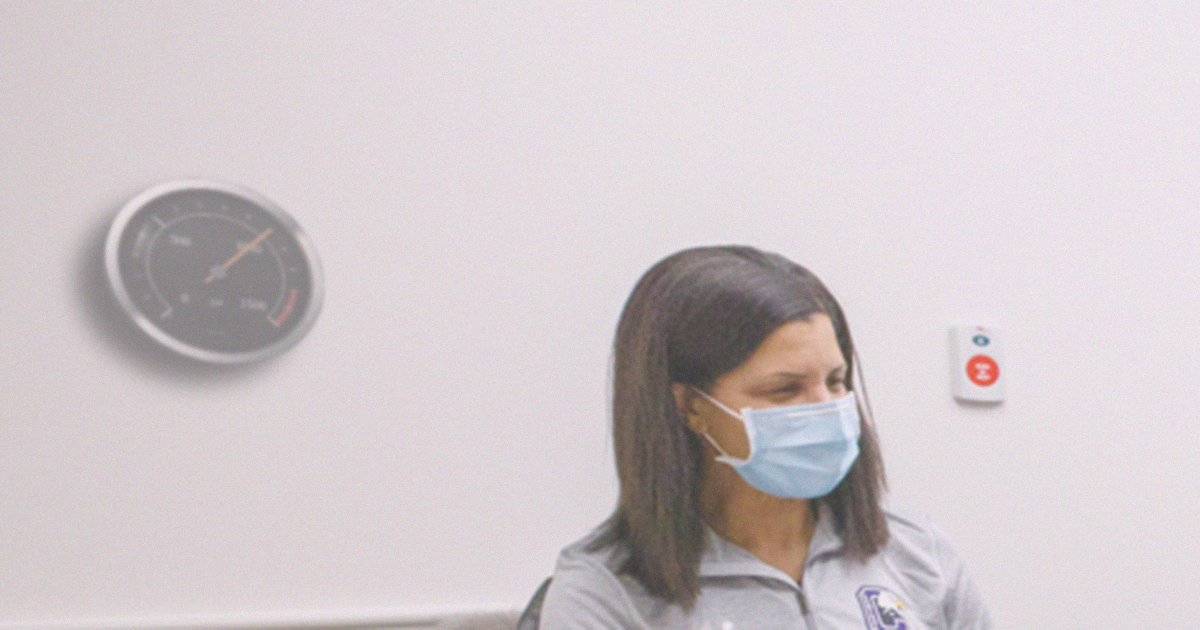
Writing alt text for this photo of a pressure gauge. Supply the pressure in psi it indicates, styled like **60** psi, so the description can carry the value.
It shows **1000** psi
